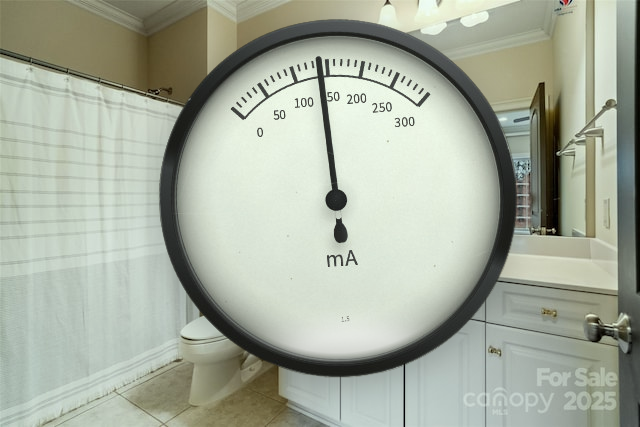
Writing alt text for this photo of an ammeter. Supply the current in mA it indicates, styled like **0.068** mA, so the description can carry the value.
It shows **140** mA
